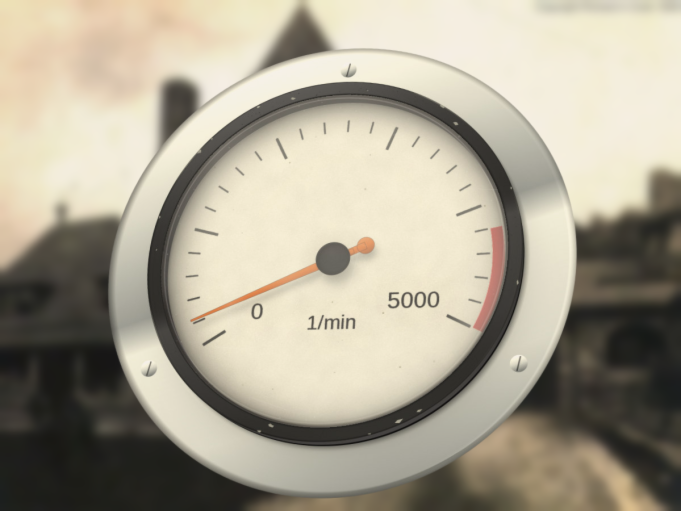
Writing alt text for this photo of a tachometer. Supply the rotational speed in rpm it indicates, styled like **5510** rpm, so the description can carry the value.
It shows **200** rpm
